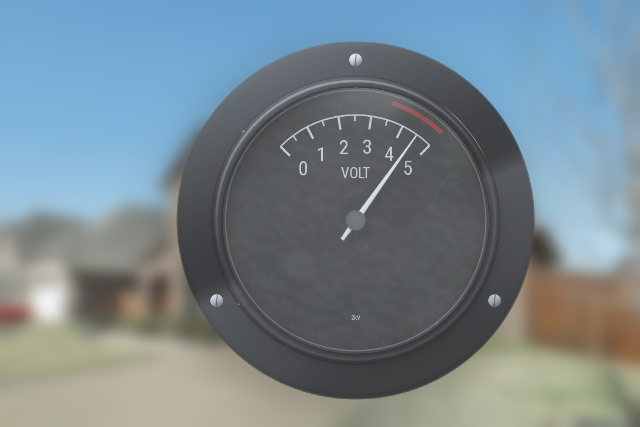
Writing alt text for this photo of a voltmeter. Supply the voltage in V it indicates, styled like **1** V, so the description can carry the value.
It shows **4.5** V
